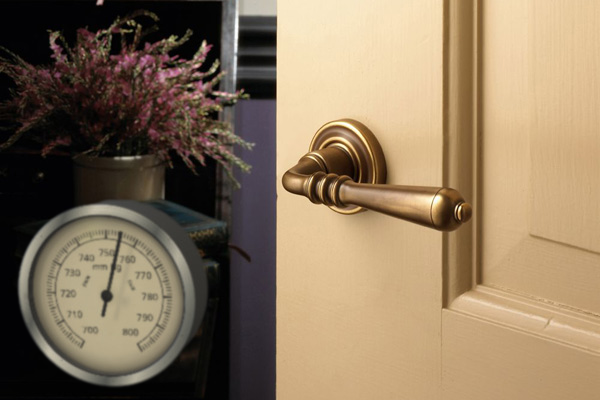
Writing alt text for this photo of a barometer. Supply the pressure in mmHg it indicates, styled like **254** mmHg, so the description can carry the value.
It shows **755** mmHg
